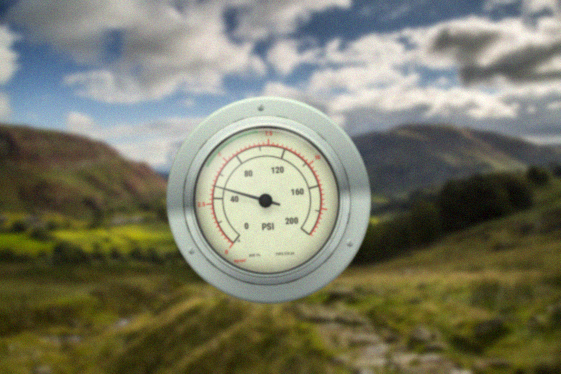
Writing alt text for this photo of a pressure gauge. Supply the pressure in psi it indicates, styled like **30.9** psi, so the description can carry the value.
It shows **50** psi
